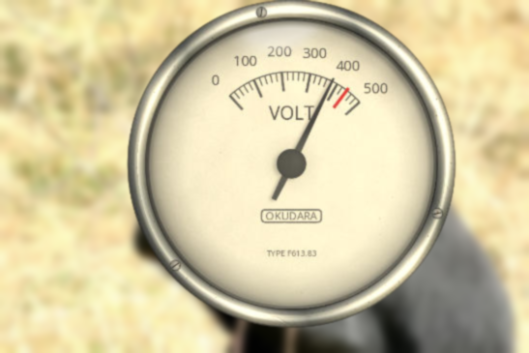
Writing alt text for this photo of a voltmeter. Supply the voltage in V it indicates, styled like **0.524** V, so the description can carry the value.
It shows **380** V
